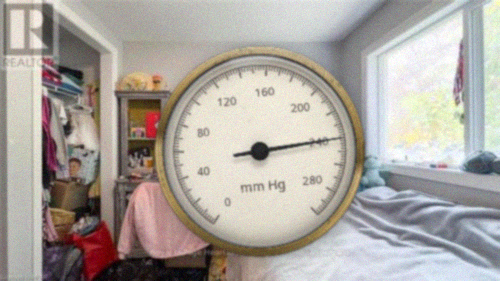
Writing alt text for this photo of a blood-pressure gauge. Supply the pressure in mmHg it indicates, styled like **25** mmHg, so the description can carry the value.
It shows **240** mmHg
